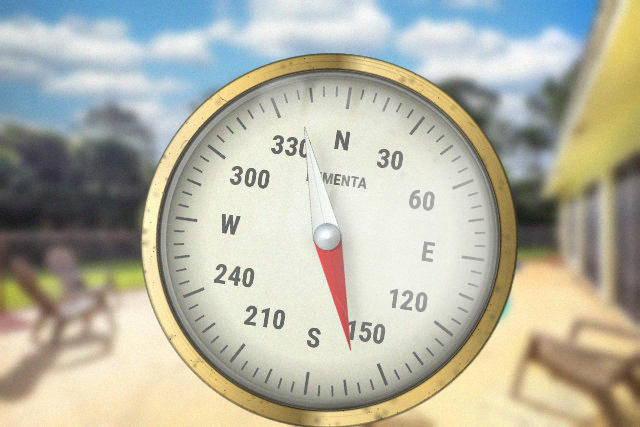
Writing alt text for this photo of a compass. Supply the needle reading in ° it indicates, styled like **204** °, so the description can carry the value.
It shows **160** °
